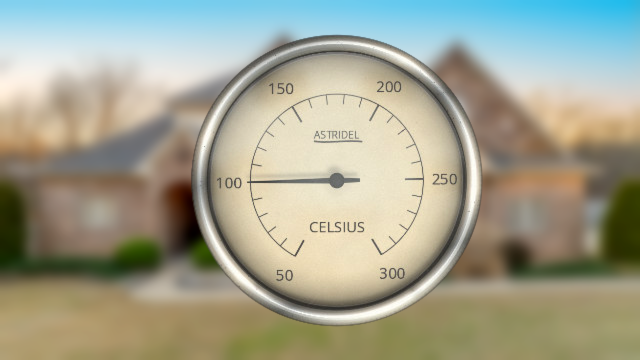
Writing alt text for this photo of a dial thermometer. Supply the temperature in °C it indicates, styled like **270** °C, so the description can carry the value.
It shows **100** °C
